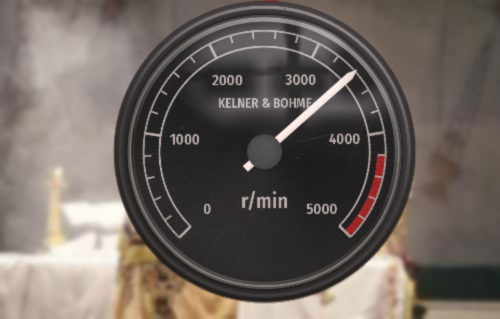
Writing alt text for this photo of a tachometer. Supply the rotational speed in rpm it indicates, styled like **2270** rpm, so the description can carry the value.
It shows **3400** rpm
